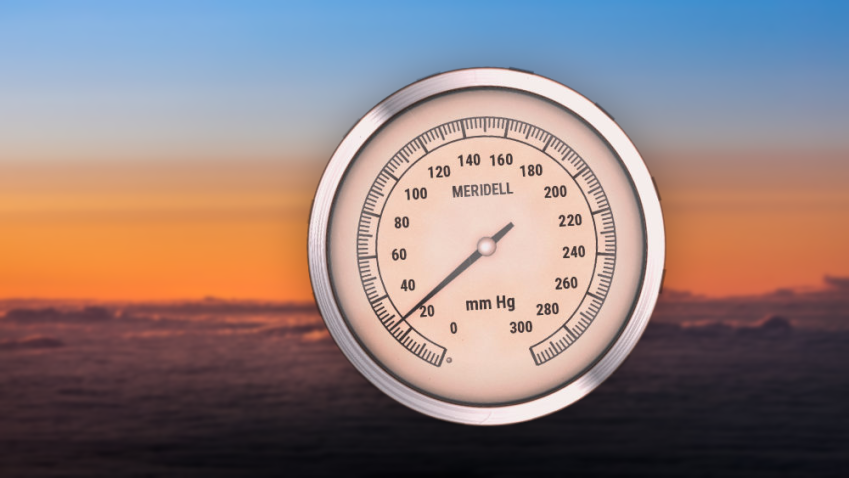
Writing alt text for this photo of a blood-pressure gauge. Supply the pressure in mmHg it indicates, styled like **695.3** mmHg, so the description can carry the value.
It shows **26** mmHg
